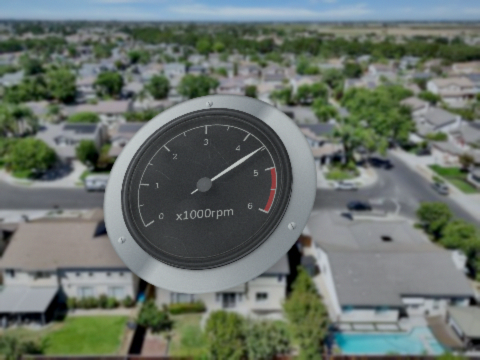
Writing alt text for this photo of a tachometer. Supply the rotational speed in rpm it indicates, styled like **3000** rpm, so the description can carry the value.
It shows **4500** rpm
